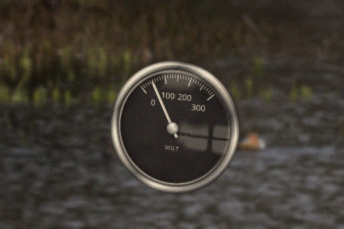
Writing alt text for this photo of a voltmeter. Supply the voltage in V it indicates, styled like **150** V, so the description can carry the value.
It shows **50** V
